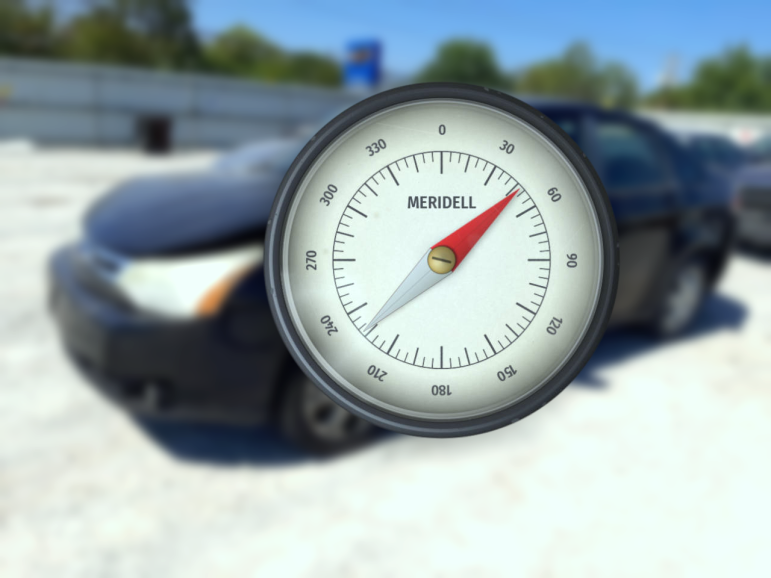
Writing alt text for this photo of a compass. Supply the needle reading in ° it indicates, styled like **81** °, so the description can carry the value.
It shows **47.5** °
